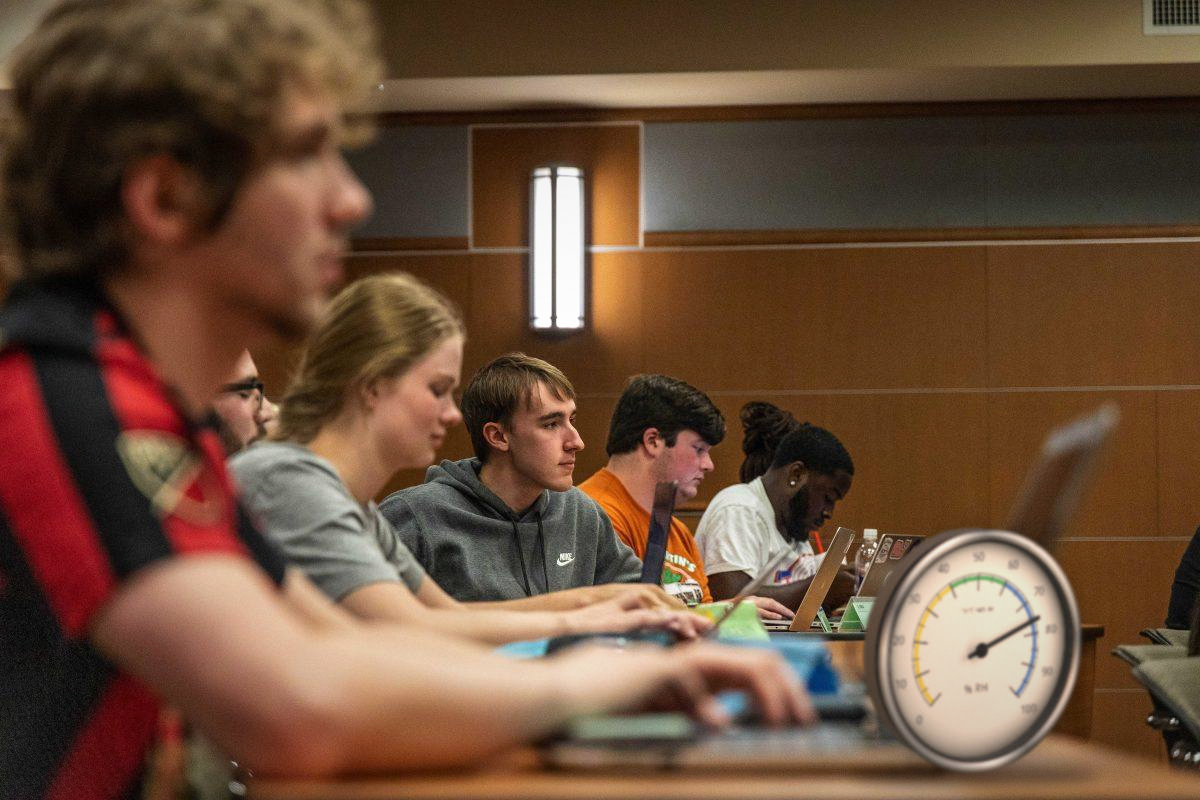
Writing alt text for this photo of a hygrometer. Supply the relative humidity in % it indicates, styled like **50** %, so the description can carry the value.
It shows **75** %
